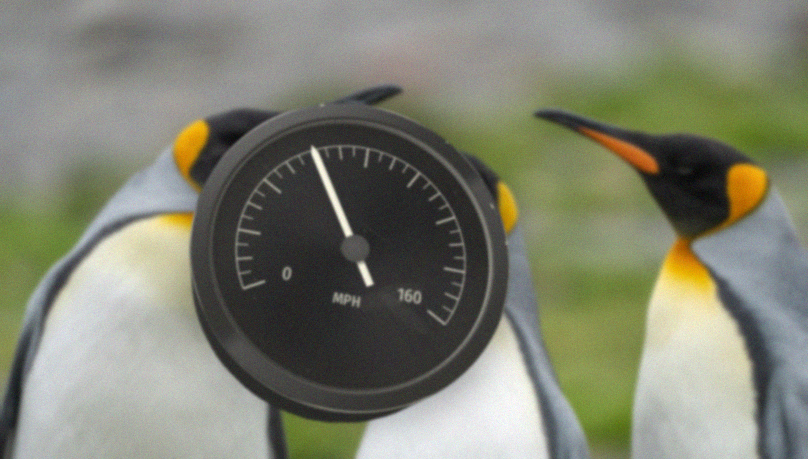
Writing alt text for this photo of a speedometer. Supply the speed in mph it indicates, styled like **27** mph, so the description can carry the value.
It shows **60** mph
